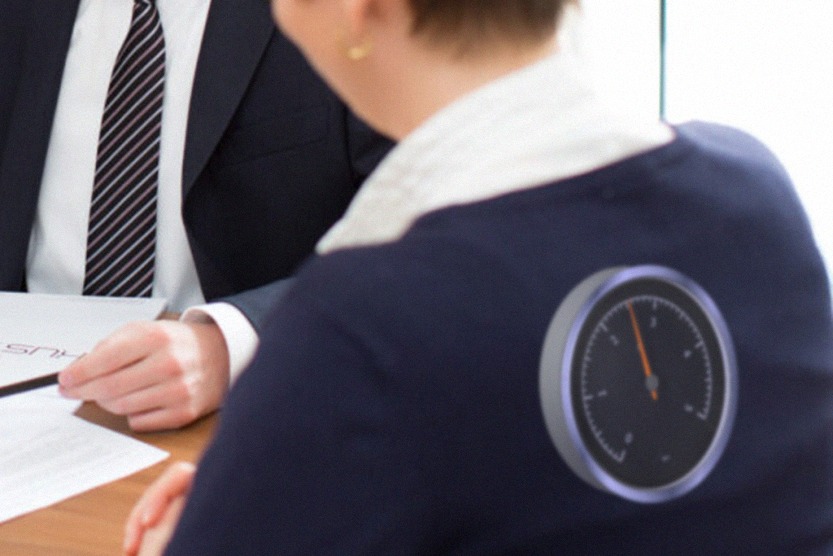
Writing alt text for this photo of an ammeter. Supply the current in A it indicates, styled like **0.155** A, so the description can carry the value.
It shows **2.5** A
